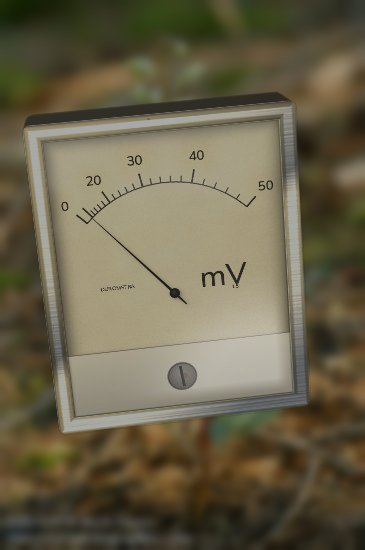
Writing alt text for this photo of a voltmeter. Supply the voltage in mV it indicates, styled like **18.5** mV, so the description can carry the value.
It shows **10** mV
